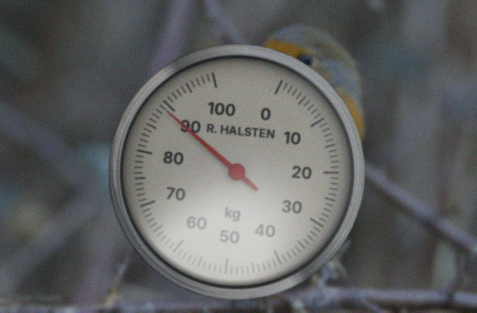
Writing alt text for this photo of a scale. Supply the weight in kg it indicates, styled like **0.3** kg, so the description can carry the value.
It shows **89** kg
